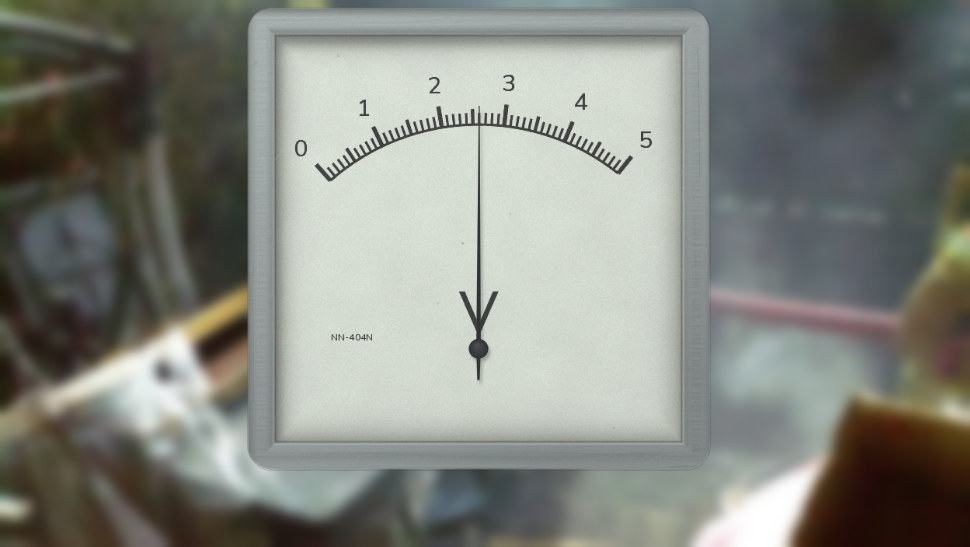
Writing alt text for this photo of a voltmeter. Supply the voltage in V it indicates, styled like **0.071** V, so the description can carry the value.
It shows **2.6** V
